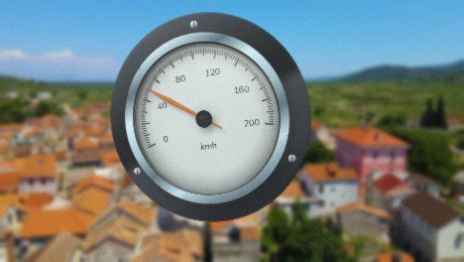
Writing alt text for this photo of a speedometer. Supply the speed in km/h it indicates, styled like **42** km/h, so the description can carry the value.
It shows **50** km/h
